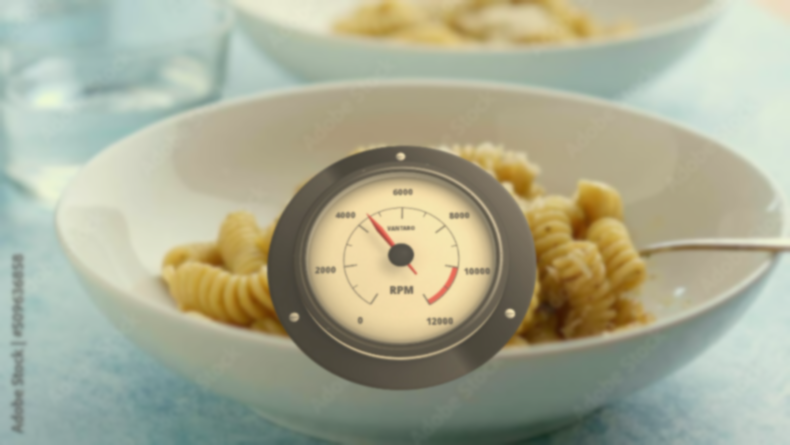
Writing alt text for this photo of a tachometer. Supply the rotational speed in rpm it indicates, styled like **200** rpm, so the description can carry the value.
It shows **4500** rpm
